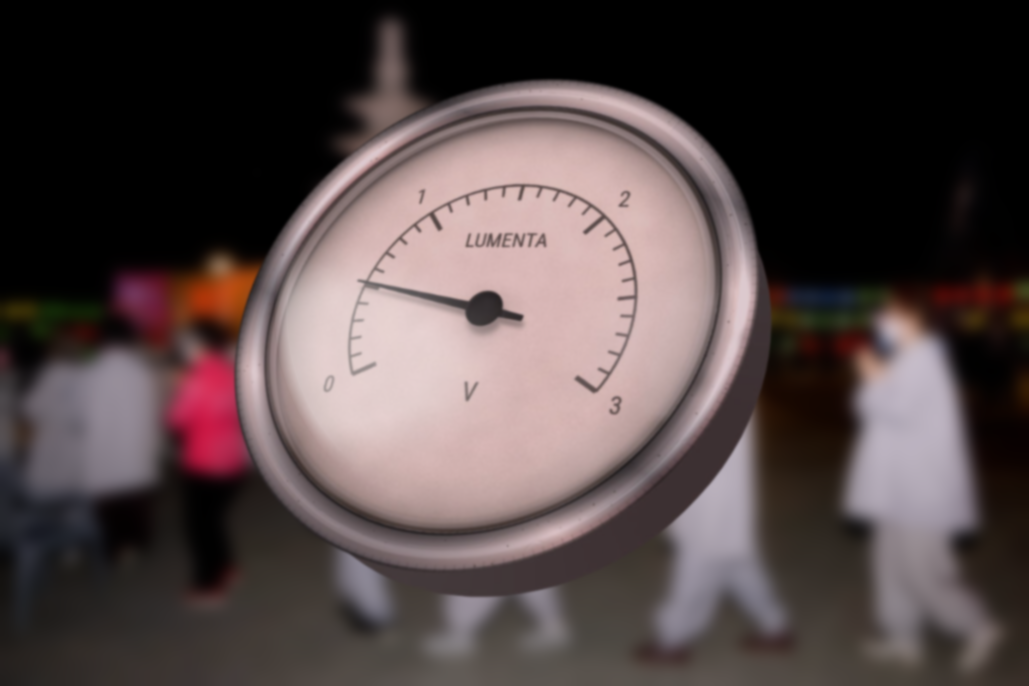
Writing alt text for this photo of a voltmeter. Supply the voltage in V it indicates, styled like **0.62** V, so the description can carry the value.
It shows **0.5** V
